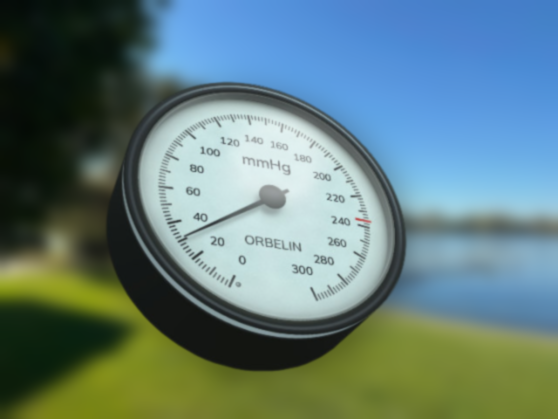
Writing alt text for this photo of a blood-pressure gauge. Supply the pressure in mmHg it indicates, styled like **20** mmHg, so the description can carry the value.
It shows **30** mmHg
